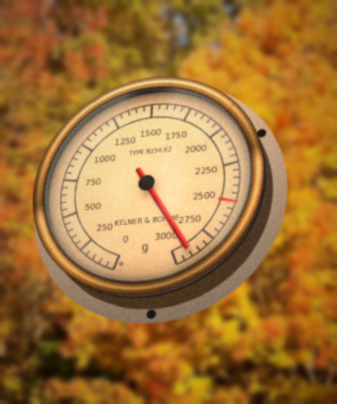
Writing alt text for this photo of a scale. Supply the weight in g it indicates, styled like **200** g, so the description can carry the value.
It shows **2900** g
